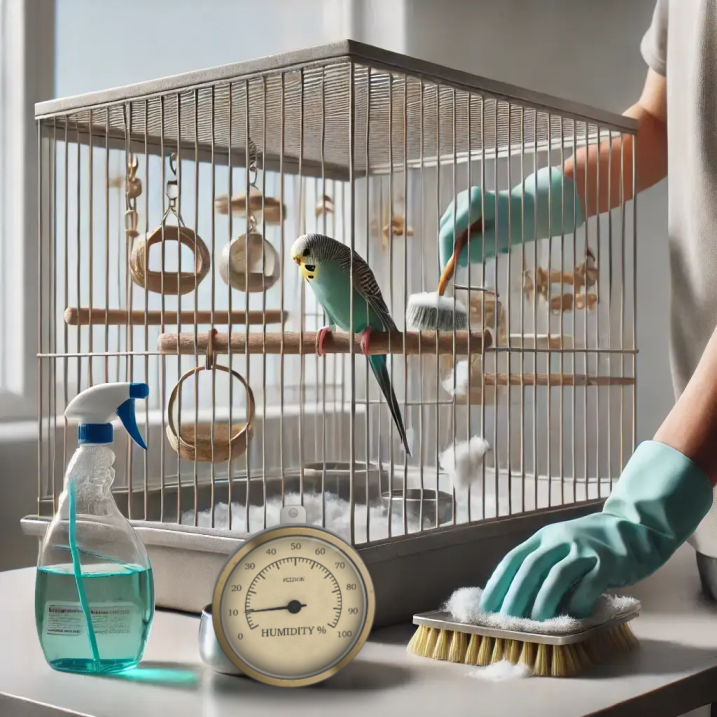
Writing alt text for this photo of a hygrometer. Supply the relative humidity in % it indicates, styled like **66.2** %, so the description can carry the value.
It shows **10** %
